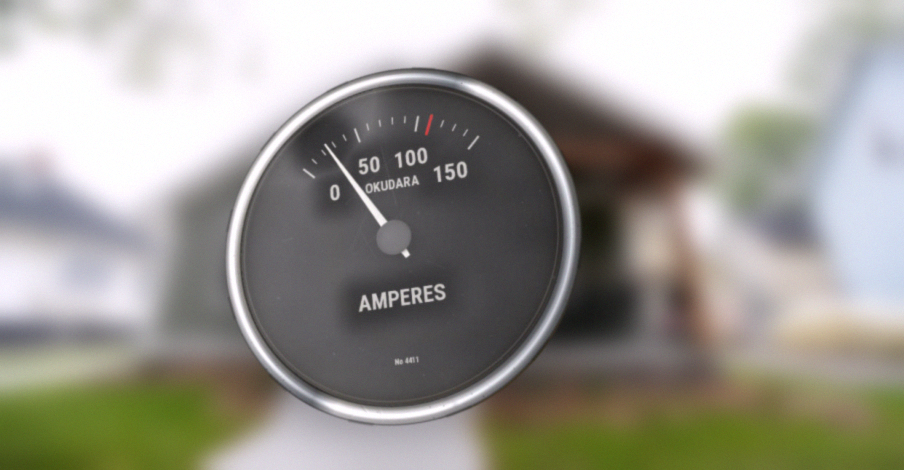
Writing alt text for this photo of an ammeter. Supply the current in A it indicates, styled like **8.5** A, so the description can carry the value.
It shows **25** A
